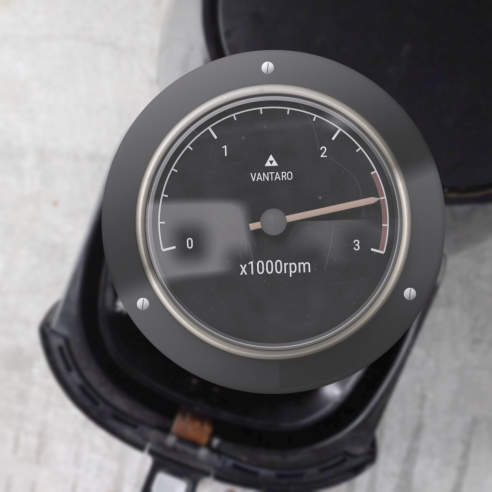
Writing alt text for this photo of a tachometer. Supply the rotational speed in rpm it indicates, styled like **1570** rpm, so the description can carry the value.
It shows **2600** rpm
